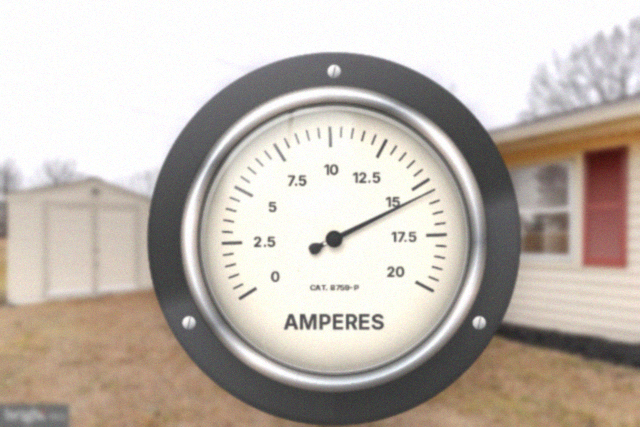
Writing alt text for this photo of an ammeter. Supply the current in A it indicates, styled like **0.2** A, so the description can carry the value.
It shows **15.5** A
